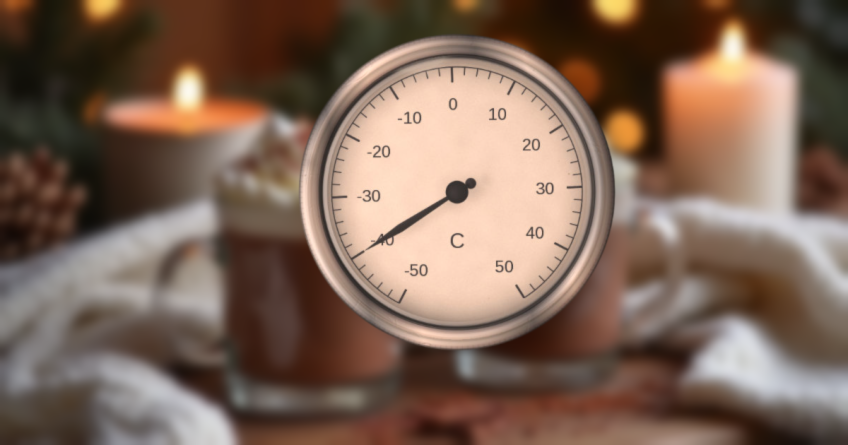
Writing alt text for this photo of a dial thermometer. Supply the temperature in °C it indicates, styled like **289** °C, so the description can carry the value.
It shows **-40** °C
